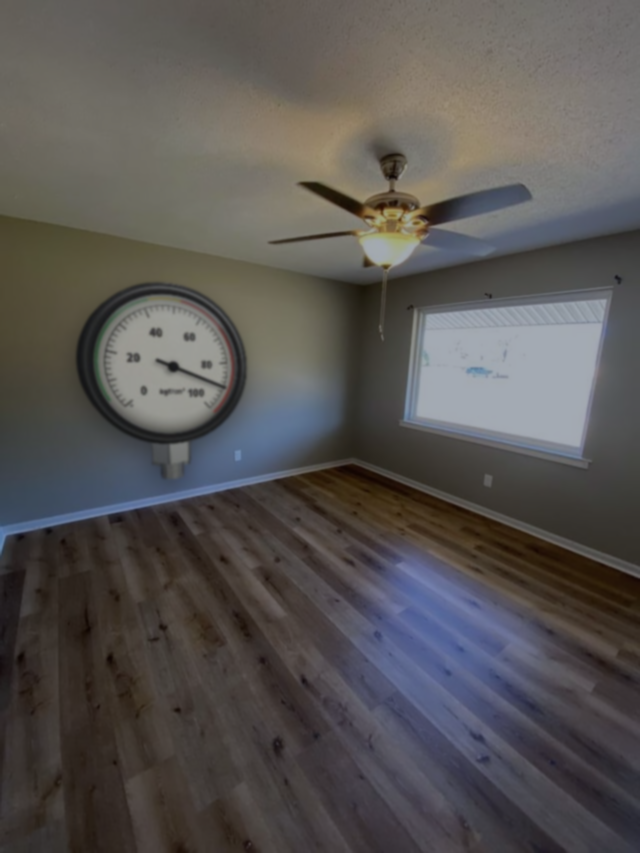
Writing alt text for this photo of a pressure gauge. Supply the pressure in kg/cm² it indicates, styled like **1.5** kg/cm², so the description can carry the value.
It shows **90** kg/cm²
